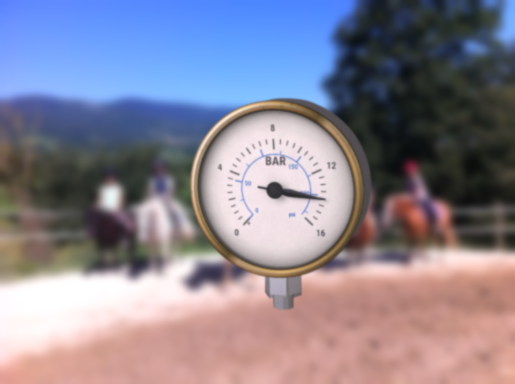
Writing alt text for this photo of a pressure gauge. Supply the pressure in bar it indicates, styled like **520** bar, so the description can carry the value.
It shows **14** bar
